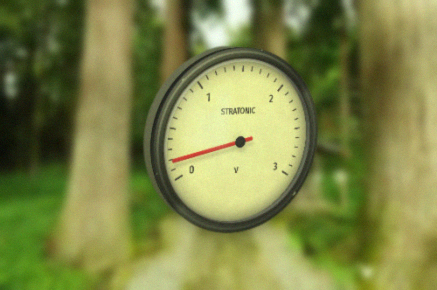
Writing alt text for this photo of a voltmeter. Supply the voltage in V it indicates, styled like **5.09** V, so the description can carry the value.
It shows **0.2** V
